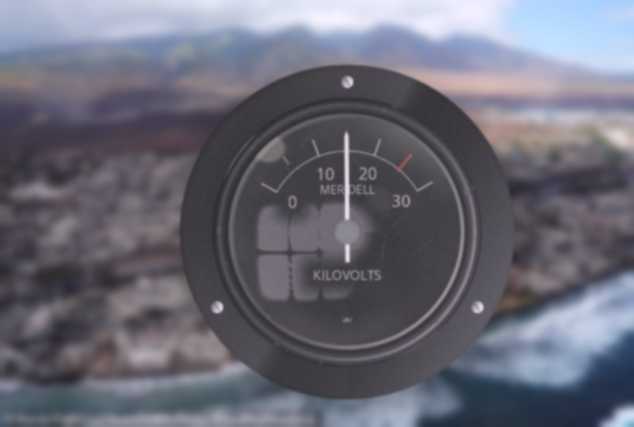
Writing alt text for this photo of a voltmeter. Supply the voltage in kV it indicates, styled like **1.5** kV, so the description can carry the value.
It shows **15** kV
